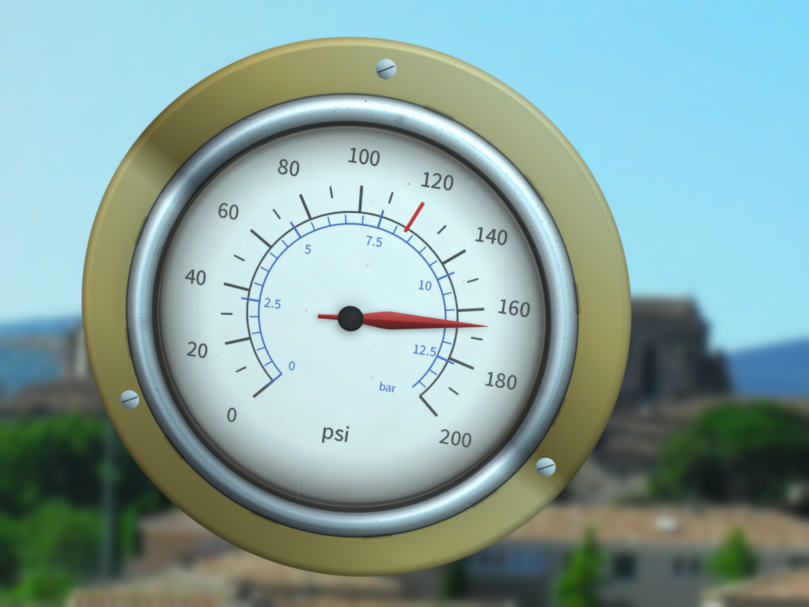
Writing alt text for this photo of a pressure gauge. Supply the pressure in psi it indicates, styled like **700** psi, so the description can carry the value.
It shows **165** psi
